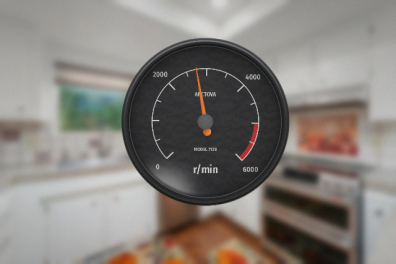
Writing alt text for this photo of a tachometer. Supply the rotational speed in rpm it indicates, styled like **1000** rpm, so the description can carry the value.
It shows **2750** rpm
